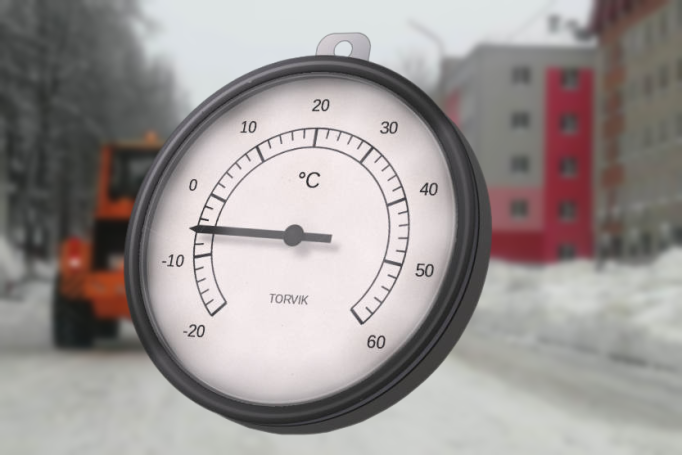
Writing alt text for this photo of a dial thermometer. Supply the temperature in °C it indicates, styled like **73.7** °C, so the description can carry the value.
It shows **-6** °C
